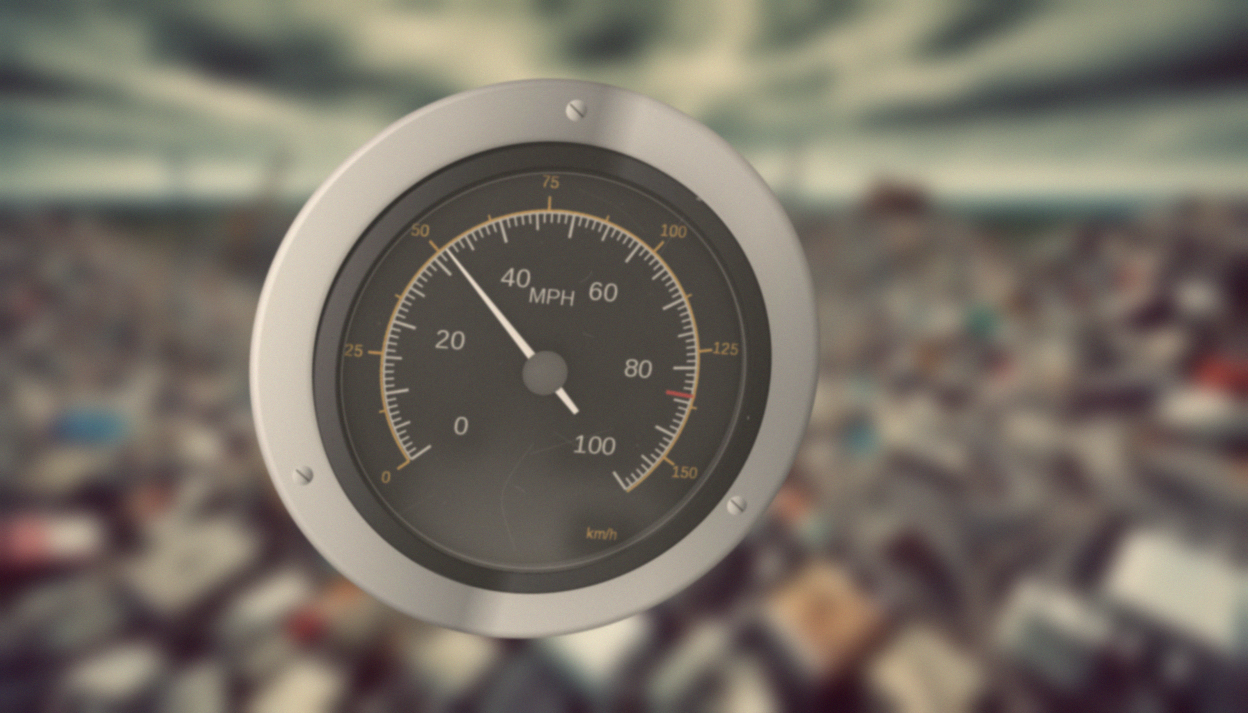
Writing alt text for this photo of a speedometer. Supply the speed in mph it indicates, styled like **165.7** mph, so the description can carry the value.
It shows **32** mph
